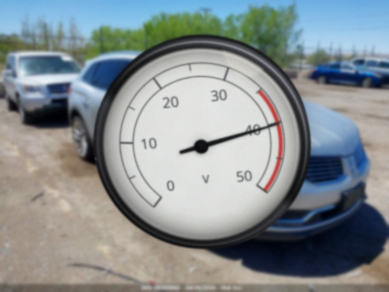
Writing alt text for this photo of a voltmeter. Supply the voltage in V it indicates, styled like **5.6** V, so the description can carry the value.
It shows **40** V
